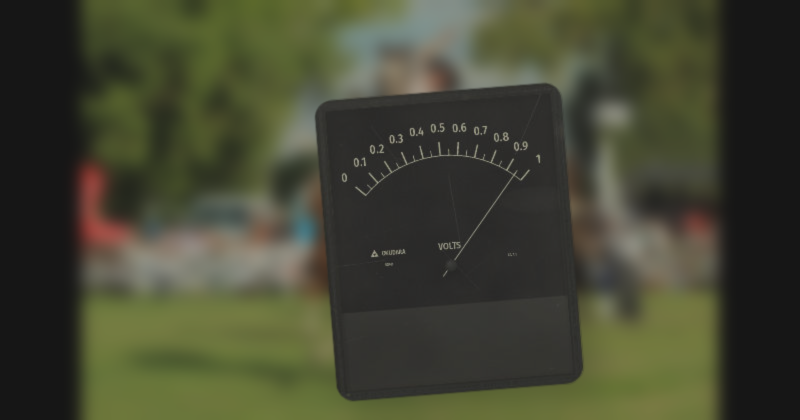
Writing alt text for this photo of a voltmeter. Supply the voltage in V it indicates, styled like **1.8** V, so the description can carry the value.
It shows **0.95** V
